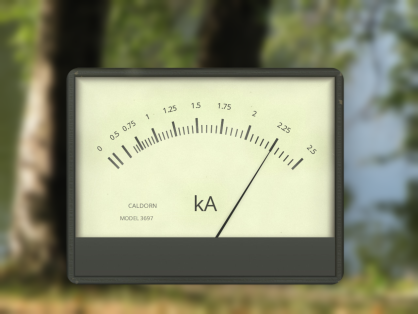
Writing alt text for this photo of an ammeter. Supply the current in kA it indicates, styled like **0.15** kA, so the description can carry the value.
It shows **2.25** kA
